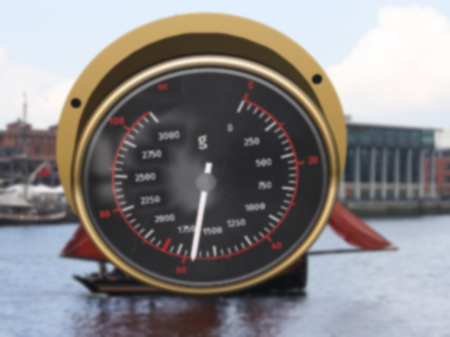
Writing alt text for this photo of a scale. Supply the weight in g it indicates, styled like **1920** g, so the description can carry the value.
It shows **1650** g
